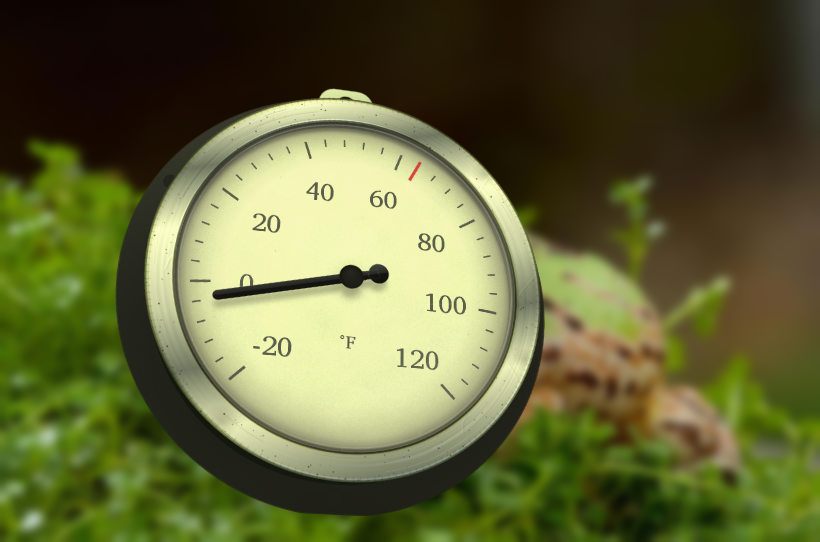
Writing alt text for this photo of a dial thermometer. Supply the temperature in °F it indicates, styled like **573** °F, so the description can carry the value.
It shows **-4** °F
